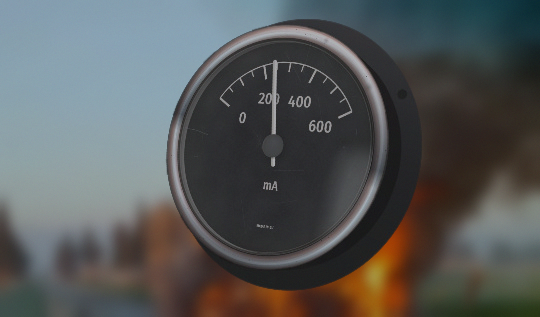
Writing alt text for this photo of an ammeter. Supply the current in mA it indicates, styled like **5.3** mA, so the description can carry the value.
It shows **250** mA
